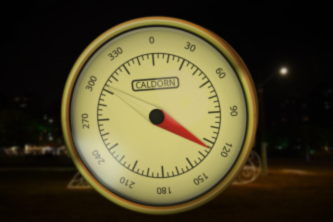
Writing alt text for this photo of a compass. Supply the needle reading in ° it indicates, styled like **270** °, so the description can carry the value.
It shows **125** °
